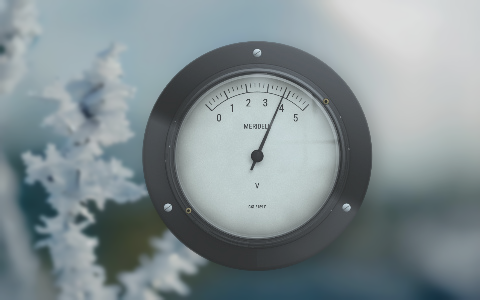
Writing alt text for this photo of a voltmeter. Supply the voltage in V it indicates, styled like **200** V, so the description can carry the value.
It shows **3.8** V
